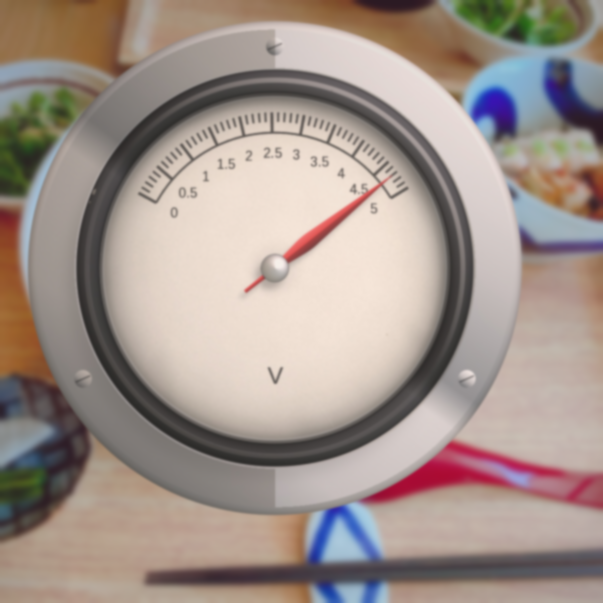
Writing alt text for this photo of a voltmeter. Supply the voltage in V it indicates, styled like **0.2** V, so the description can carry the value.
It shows **4.7** V
